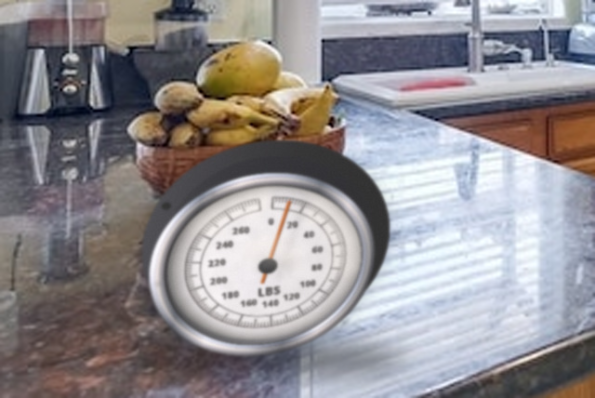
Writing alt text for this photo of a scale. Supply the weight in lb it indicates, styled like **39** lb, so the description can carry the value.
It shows **10** lb
